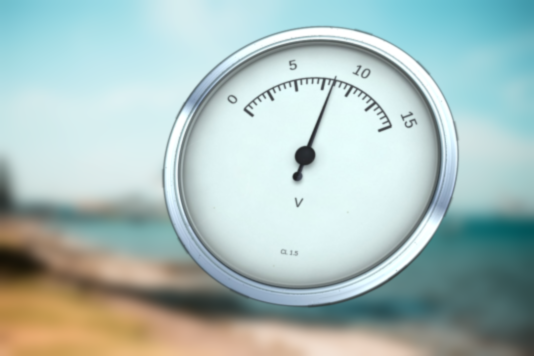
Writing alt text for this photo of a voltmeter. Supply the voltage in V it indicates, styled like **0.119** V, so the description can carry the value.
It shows **8.5** V
